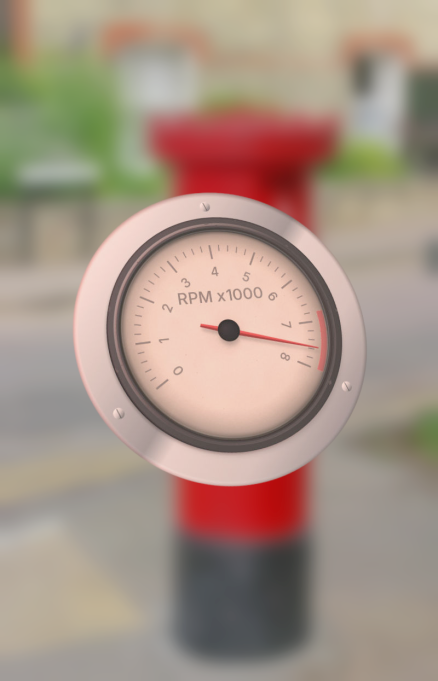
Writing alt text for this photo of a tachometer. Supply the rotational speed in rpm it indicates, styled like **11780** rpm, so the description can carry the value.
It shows **7600** rpm
